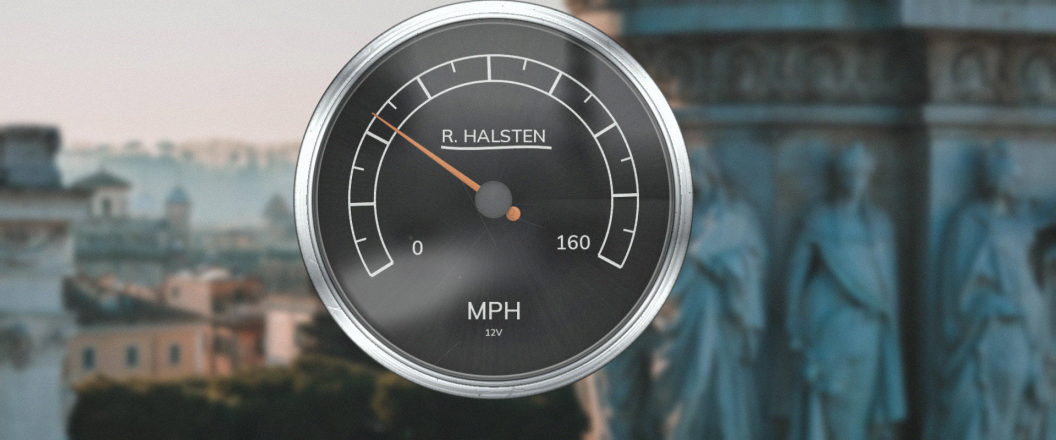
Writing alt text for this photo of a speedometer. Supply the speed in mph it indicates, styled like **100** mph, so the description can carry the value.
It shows **45** mph
